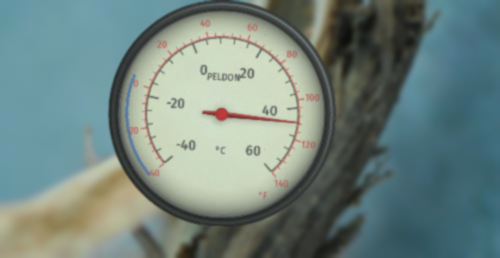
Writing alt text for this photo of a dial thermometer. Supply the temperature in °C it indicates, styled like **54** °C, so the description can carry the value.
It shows **44** °C
